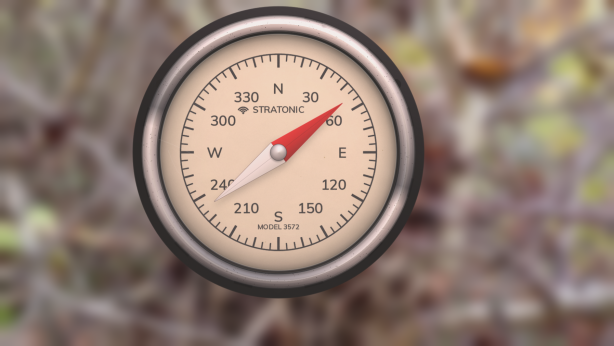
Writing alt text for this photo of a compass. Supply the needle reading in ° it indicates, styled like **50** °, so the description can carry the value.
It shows **52.5** °
